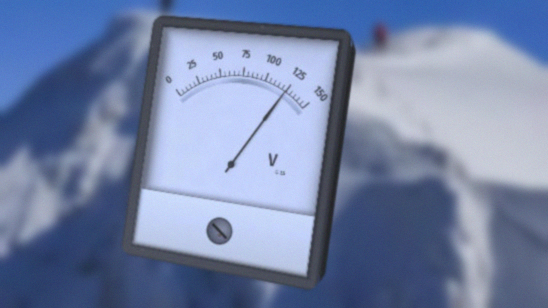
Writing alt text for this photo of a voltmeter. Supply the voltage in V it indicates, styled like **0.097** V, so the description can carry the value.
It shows **125** V
